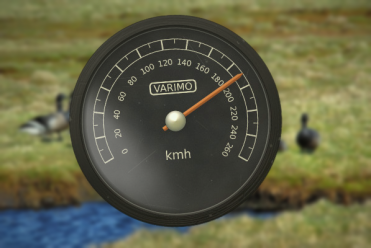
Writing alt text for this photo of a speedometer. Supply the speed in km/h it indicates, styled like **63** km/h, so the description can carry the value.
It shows **190** km/h
